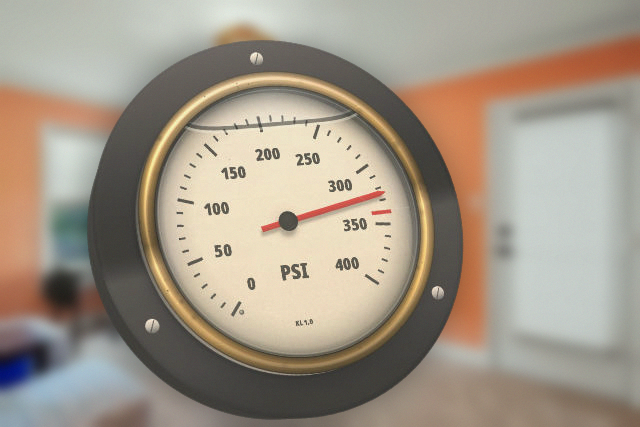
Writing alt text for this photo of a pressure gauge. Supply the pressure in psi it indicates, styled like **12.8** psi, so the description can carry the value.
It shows **325** psi
